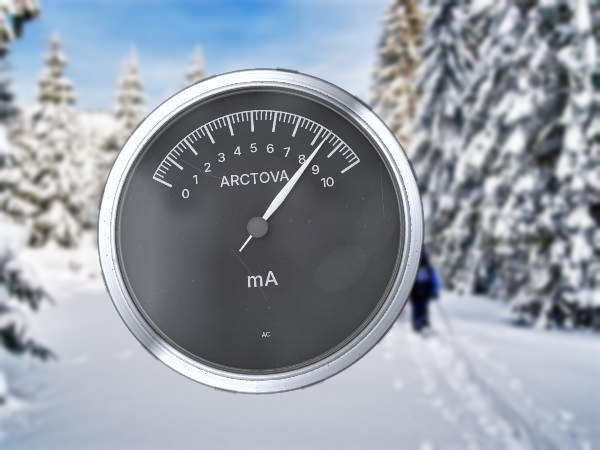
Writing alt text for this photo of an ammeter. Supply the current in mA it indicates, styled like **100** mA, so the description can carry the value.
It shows **8.4** mA
